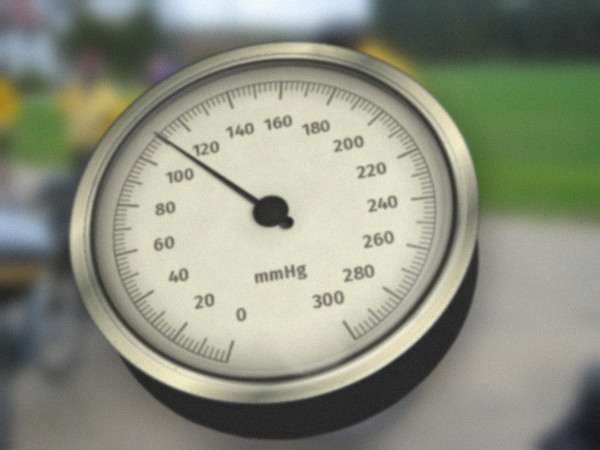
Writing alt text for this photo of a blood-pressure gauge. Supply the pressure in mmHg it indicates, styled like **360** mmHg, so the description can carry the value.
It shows **110** mmHg
